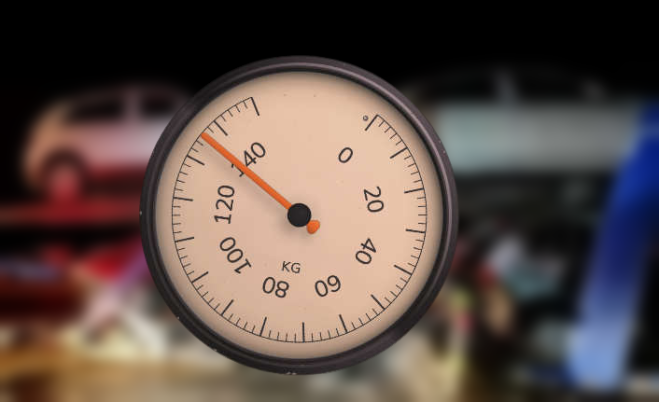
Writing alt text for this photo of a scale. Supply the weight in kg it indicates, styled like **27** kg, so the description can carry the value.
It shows **136** kg
